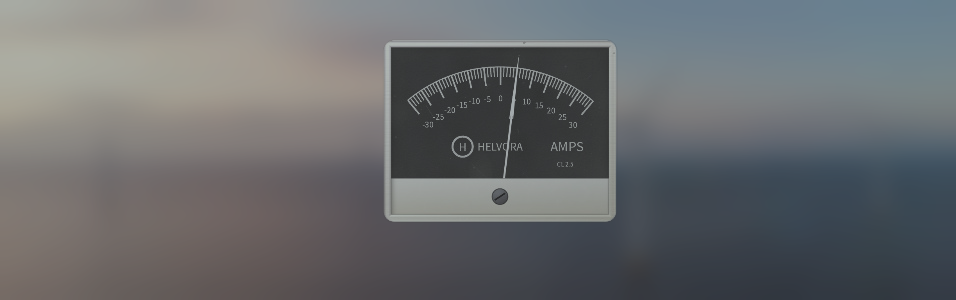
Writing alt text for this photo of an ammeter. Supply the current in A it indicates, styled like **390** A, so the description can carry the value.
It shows **5** A
